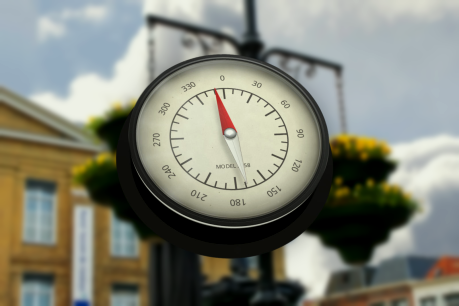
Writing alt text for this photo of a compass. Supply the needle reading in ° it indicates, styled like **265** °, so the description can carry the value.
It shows **350** °
